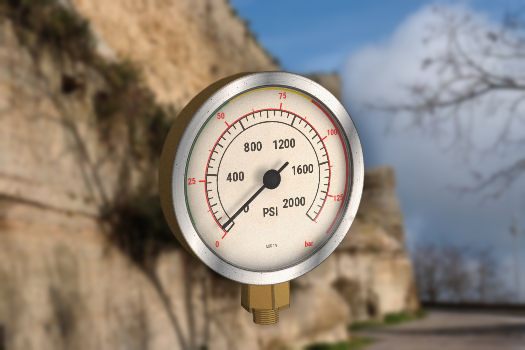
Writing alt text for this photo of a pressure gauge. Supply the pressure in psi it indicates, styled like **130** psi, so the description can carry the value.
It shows **50** psi
